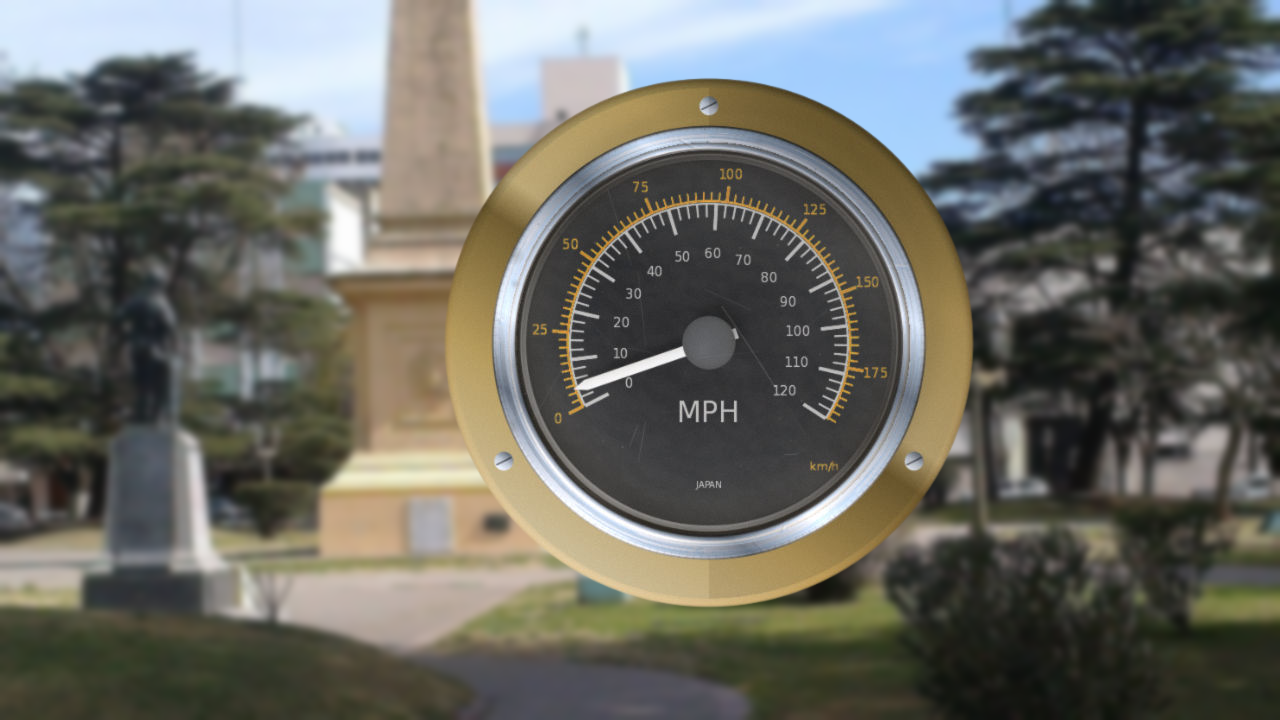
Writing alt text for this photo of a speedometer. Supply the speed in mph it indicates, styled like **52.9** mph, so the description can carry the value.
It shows **4** mph
